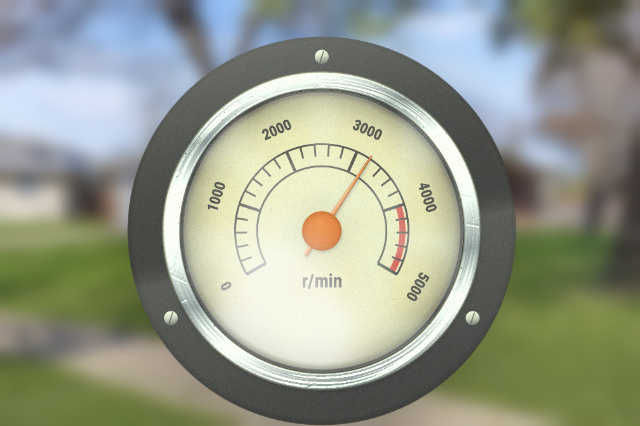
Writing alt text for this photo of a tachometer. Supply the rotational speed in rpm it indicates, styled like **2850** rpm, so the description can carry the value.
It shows **3200** rpm
